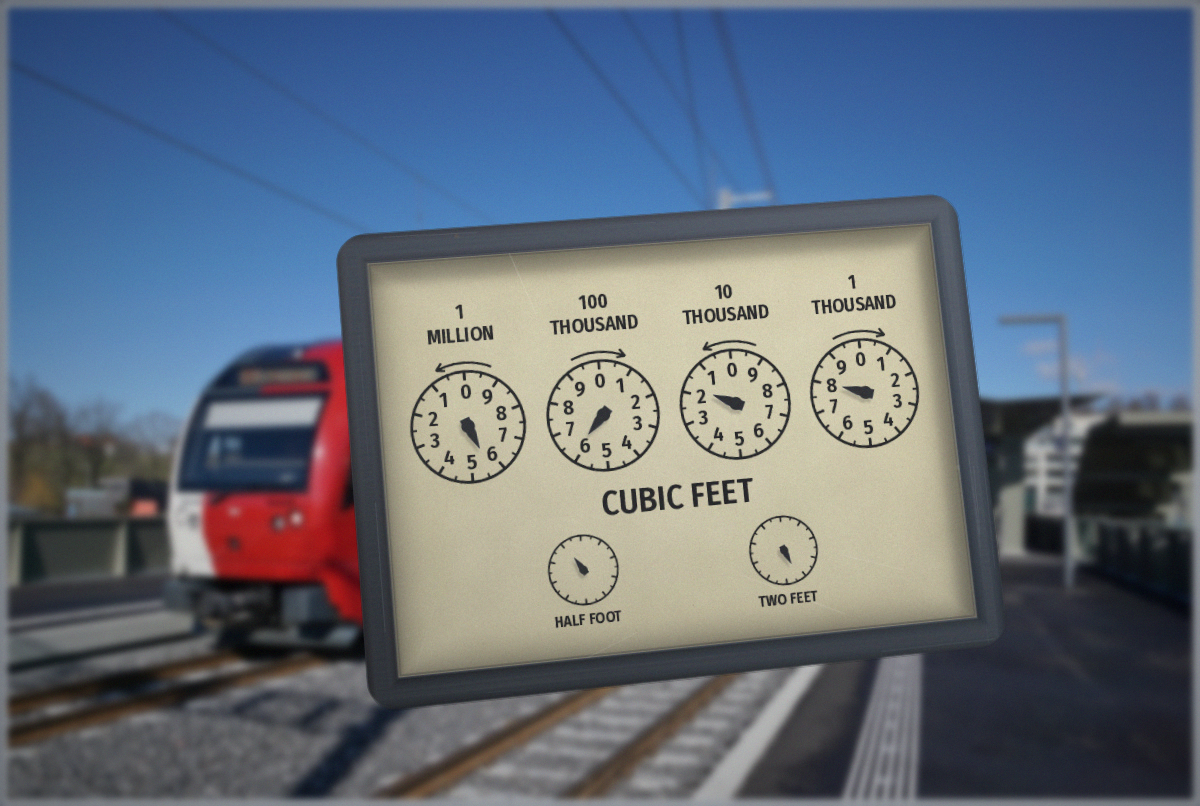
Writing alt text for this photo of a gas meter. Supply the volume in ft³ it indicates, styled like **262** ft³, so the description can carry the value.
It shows **561800** ft³
